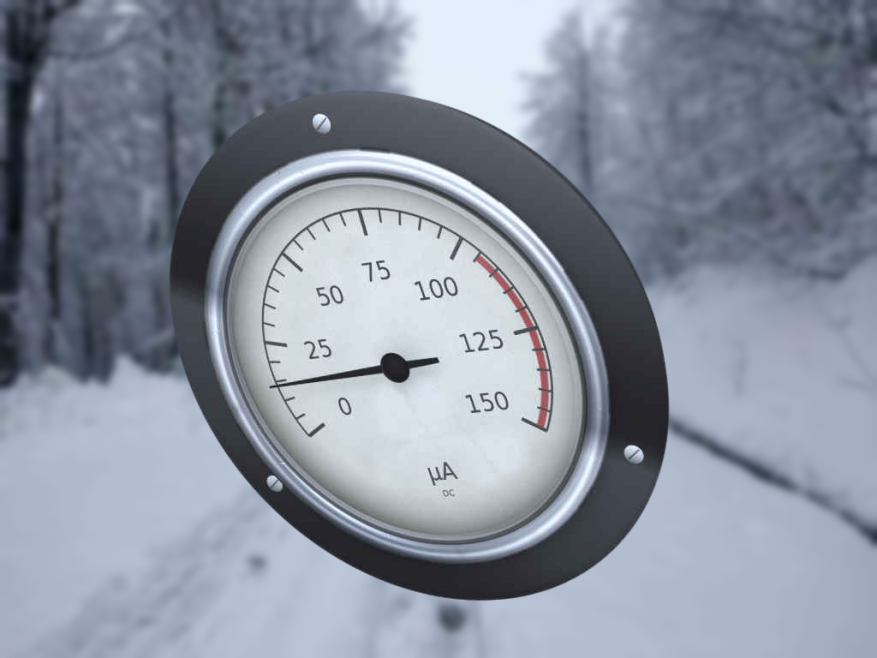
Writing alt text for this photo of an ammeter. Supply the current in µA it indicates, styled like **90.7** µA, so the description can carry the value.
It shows **15** µA
